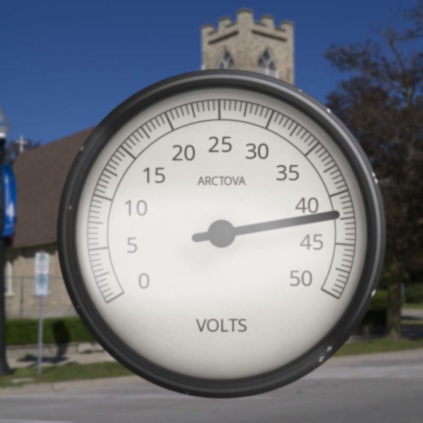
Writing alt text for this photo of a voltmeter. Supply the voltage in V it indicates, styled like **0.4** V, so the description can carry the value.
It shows **42** V
